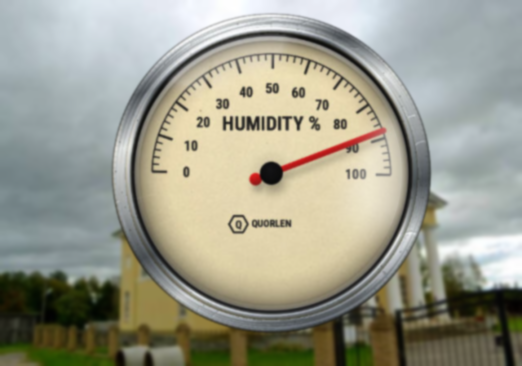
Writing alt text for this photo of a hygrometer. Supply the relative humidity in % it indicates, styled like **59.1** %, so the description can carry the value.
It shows **88** %
